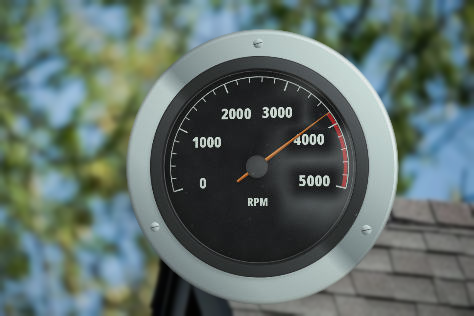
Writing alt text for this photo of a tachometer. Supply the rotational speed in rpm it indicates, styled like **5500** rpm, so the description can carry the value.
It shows **3800** rpm
